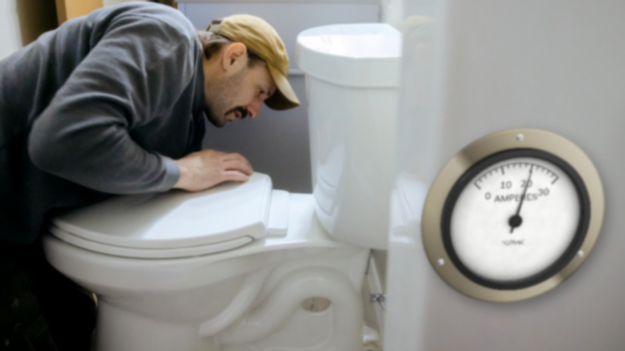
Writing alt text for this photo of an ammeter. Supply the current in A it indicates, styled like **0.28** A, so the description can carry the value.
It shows **20** A
